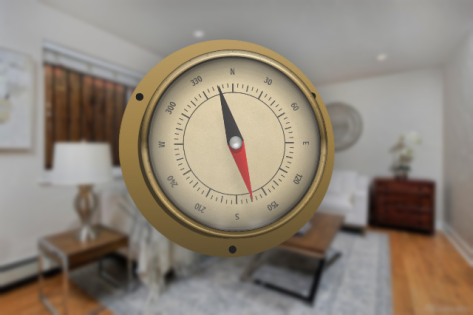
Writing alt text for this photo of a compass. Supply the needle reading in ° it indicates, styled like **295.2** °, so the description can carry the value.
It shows **165** °
